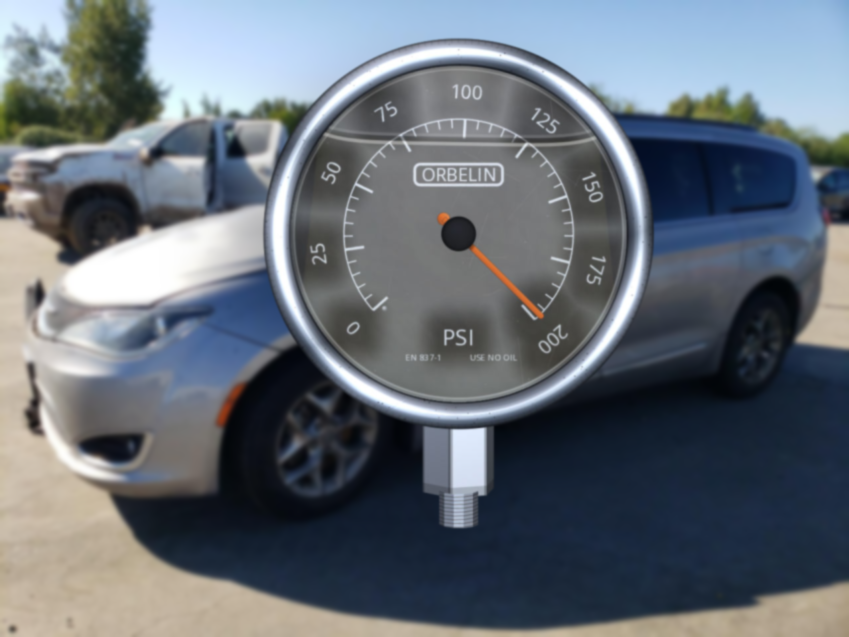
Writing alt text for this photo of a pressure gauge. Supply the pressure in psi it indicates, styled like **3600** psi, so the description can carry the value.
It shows **197.5** psi
